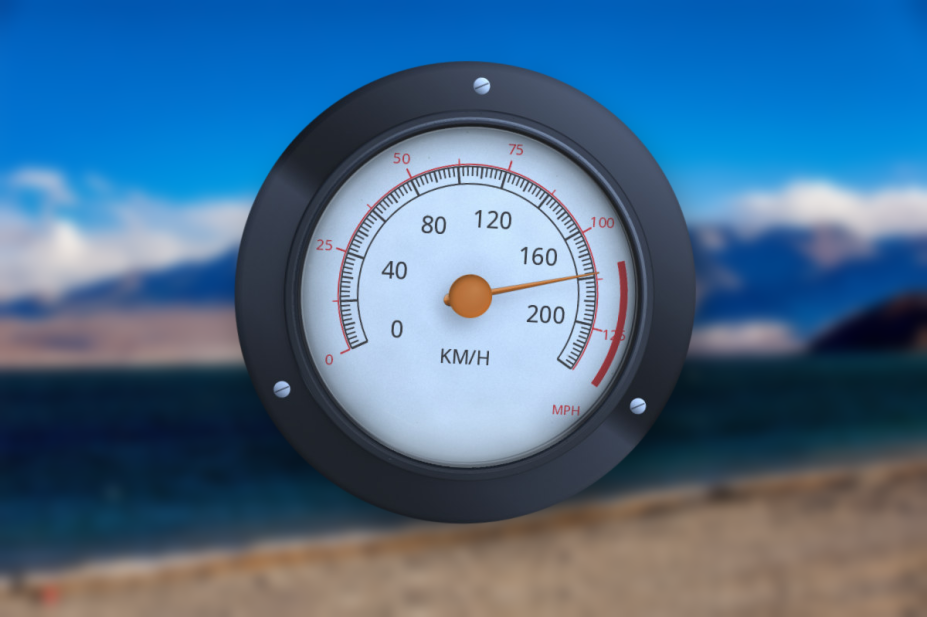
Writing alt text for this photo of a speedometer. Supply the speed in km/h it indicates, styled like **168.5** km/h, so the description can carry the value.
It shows **178** km/h
